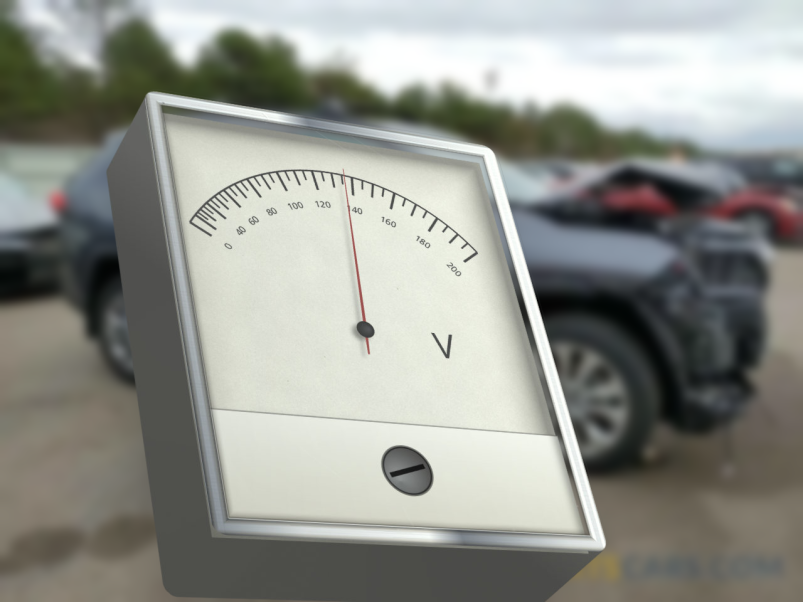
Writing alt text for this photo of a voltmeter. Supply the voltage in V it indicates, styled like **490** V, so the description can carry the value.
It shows **135** V
